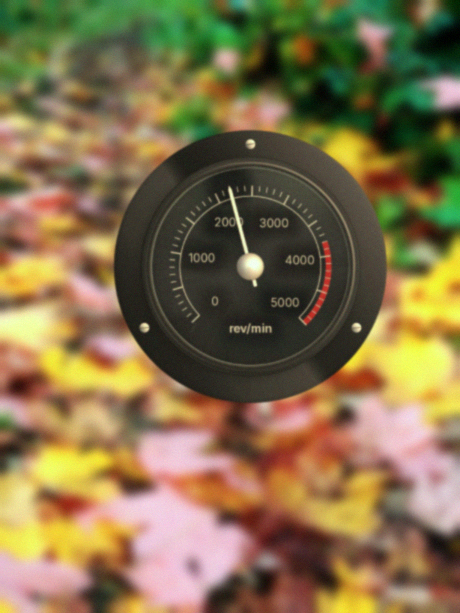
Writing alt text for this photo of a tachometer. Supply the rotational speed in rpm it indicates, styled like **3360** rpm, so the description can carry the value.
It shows **2200** rpm
